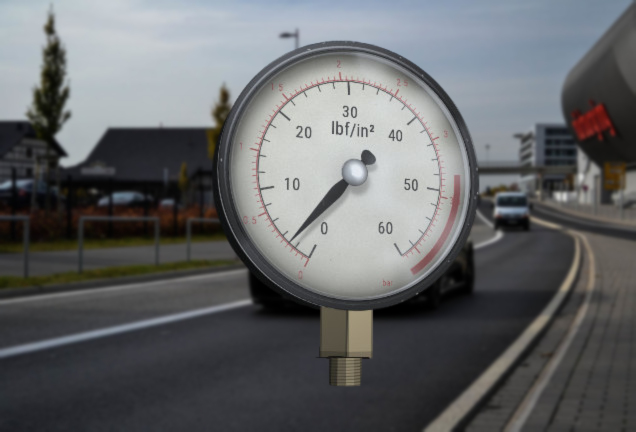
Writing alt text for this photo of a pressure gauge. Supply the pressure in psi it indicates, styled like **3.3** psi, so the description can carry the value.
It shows **3** psi
